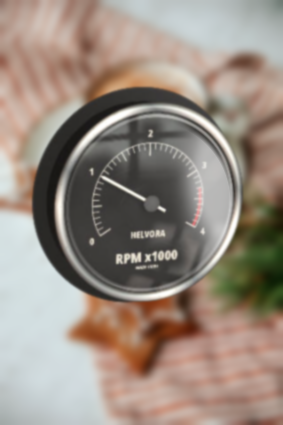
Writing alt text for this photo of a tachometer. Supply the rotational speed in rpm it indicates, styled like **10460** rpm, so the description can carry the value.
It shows **1000** rpm
